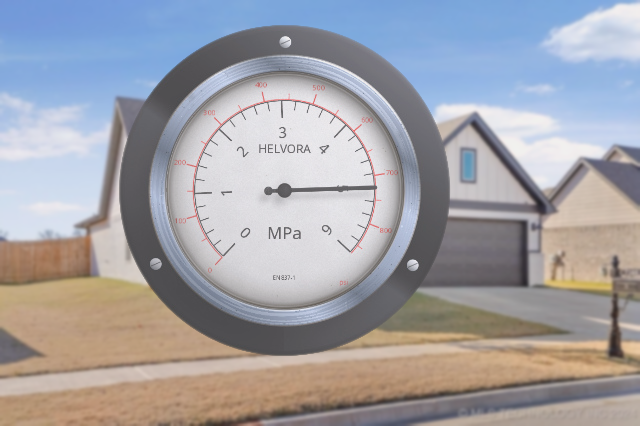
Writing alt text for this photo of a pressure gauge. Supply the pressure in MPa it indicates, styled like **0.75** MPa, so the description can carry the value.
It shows **5** MPa
